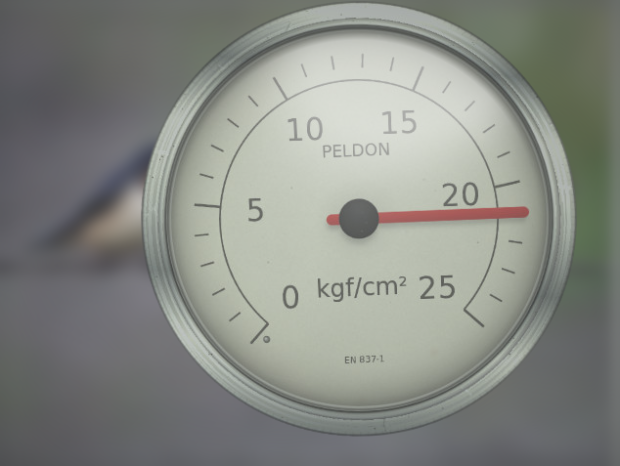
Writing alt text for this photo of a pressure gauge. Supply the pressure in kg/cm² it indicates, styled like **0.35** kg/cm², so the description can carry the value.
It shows **21** kg/cm²
